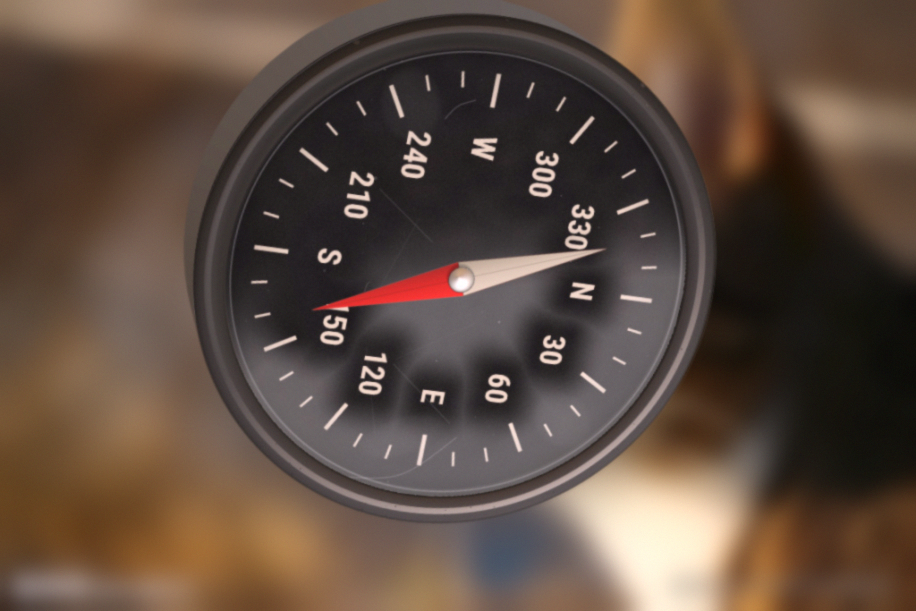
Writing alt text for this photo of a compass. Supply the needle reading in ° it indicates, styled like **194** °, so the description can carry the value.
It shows **160** °
